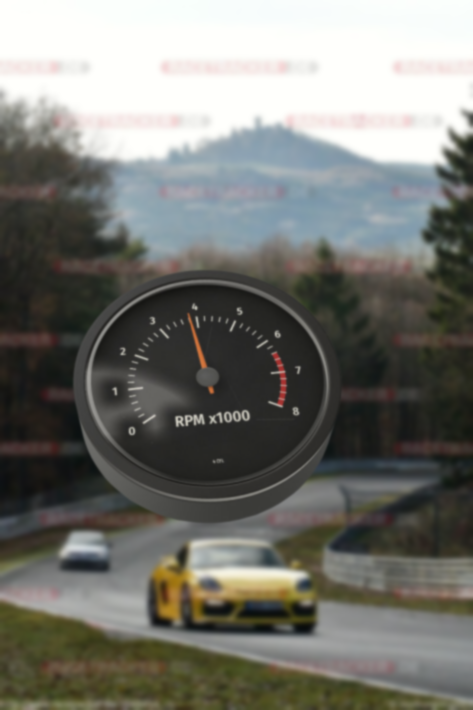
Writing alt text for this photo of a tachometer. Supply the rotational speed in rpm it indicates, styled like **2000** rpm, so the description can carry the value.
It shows **3800** rpm
